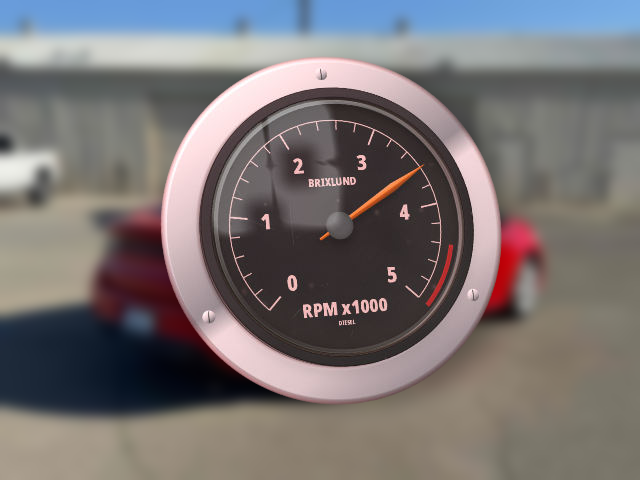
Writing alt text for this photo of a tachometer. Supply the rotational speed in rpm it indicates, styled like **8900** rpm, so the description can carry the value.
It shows **3600** rpm
